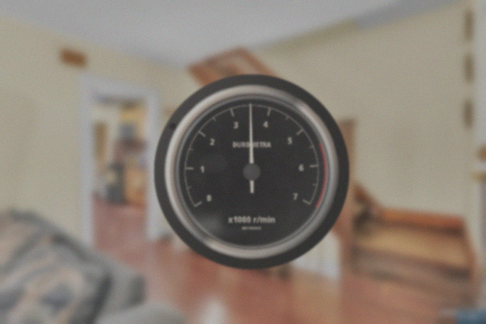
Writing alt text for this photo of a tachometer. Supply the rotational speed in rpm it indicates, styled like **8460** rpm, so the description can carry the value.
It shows **3500** rpm
